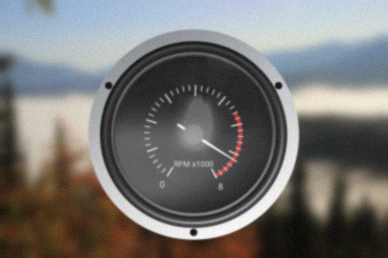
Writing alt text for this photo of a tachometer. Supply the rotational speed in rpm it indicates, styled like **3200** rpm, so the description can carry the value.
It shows **7200** rpm
